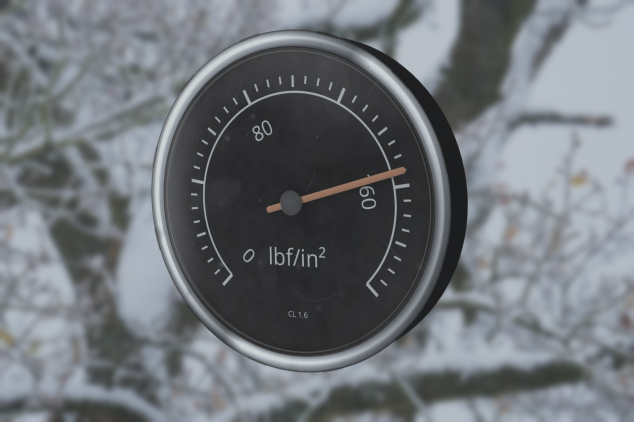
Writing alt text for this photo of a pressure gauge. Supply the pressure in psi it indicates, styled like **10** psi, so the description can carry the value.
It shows **155** psi
